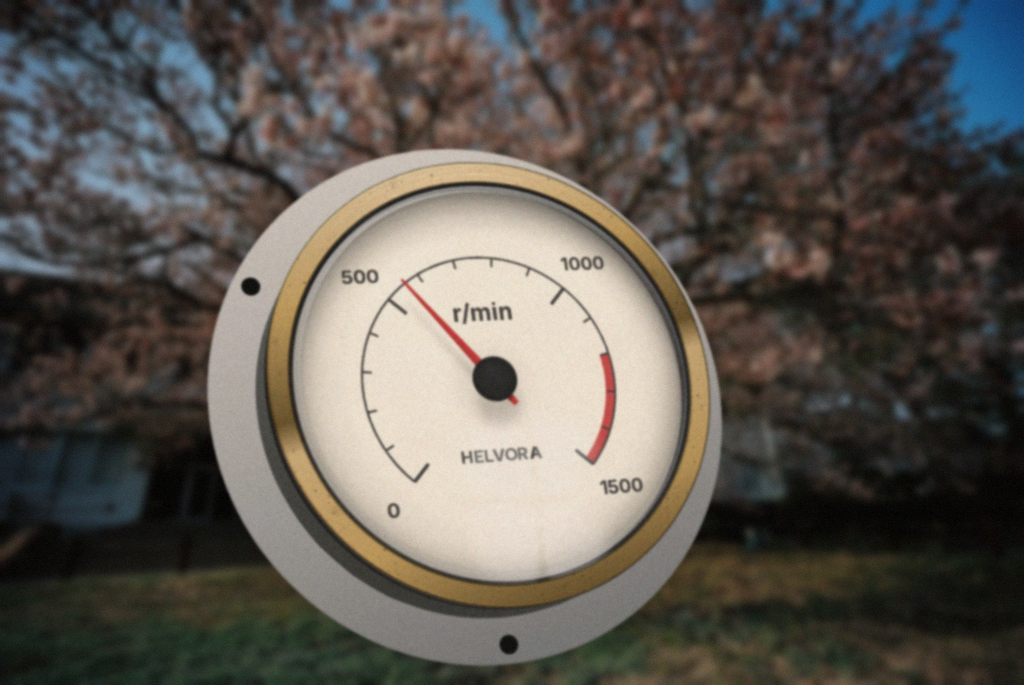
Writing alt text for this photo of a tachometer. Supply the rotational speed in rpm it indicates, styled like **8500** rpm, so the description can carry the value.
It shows **550** rpm
